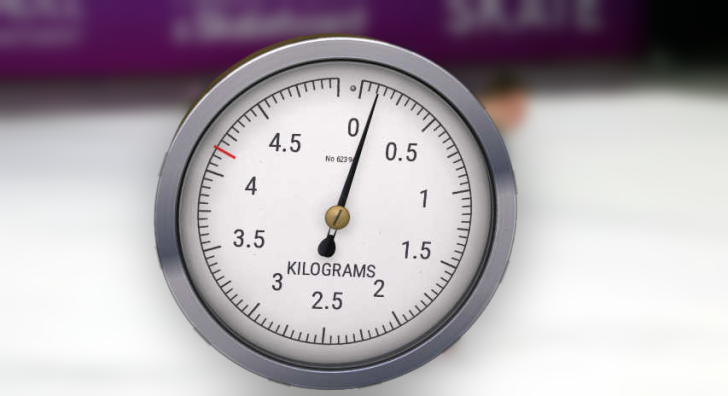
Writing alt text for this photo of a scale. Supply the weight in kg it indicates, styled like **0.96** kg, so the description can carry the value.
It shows **0.1** kg
